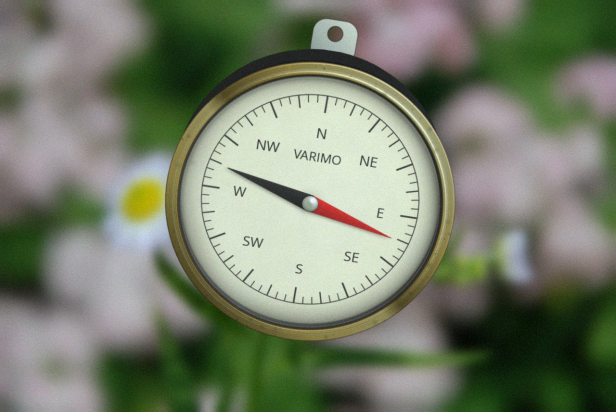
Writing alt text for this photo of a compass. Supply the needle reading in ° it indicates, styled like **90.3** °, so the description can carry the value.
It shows **105** °
